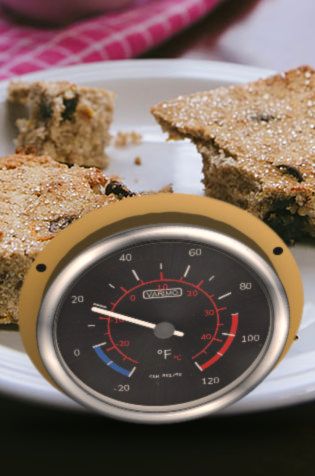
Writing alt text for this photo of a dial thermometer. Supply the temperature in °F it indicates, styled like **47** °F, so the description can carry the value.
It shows **20** °F
